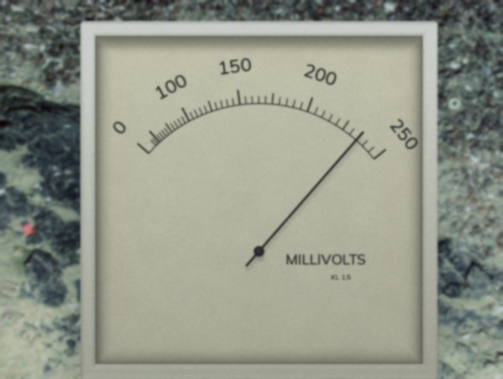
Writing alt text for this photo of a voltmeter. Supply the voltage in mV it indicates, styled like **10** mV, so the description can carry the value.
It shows **235** mV
